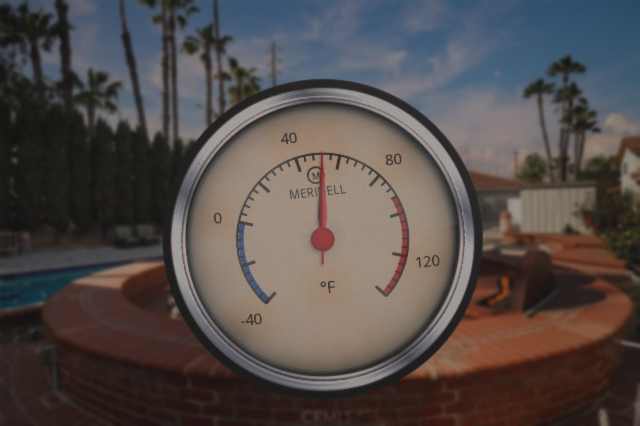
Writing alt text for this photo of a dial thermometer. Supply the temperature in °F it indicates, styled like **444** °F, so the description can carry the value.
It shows **52** °F
